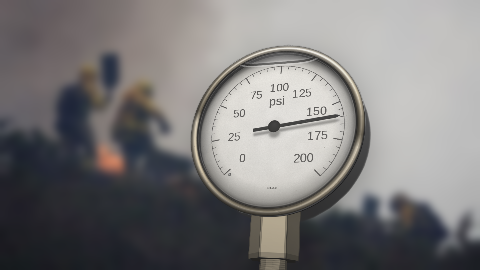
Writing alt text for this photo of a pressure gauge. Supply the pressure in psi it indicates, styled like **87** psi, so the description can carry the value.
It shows **160** psi
